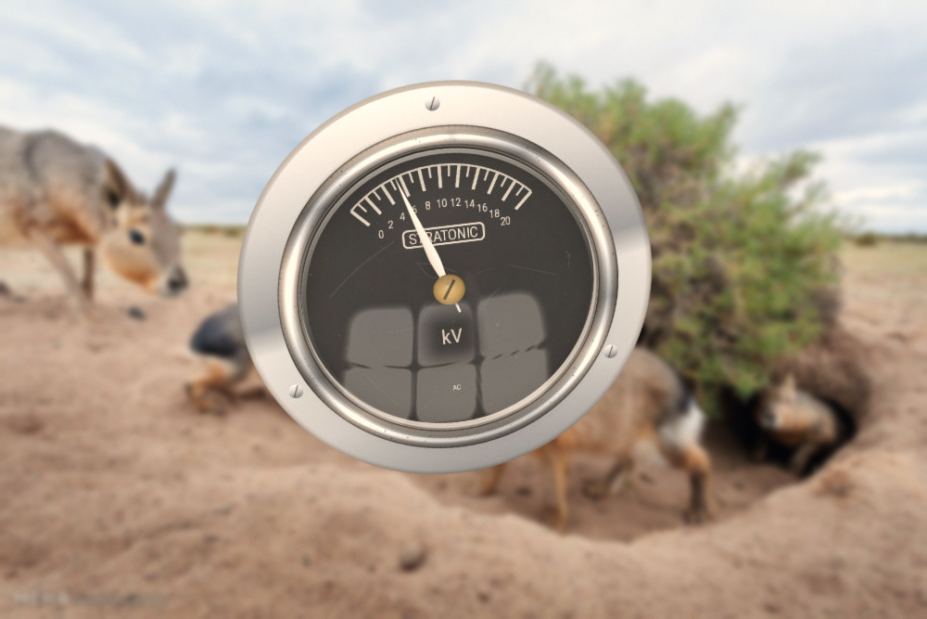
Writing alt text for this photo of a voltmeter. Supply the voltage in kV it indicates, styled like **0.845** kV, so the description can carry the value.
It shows **5.5** kV
